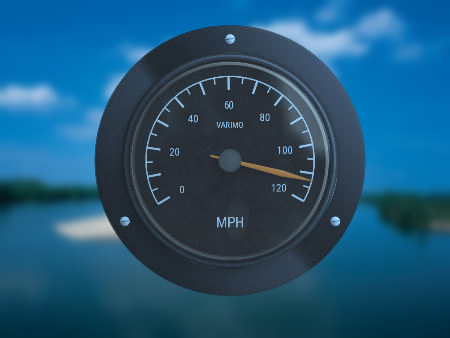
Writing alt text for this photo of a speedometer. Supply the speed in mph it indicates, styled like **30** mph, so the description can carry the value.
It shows **112.5** mph
